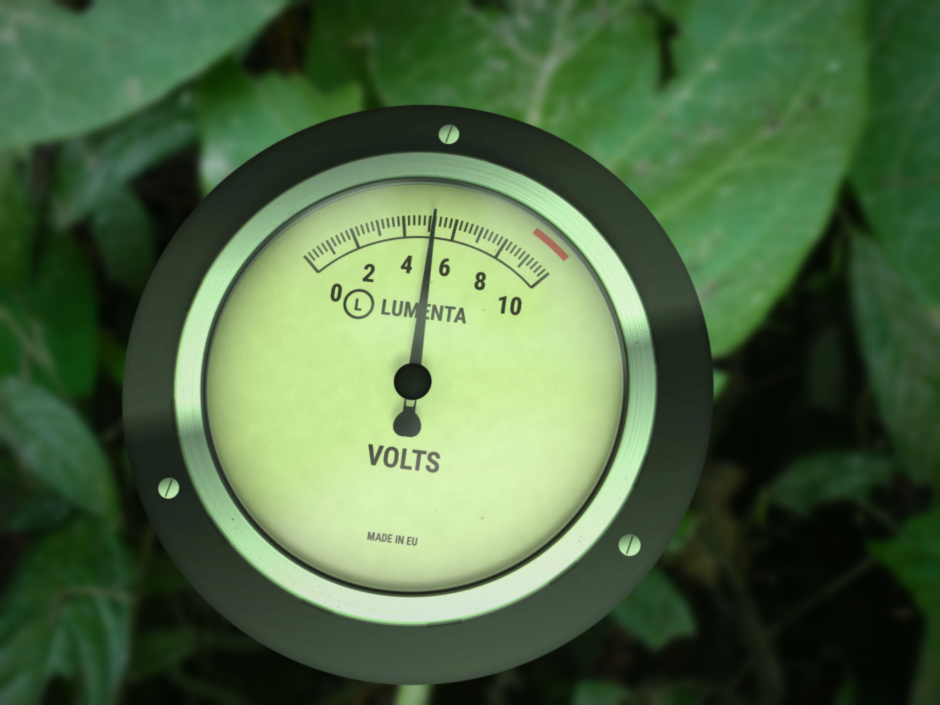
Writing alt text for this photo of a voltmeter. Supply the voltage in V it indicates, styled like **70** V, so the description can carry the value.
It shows **5.2** V
